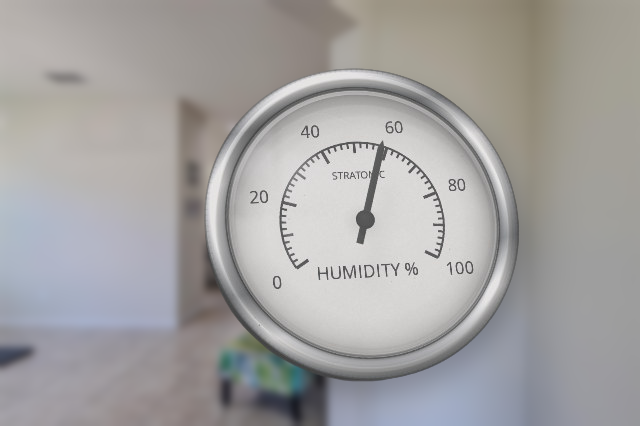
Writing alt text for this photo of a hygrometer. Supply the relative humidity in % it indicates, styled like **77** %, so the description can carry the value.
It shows **58** %
